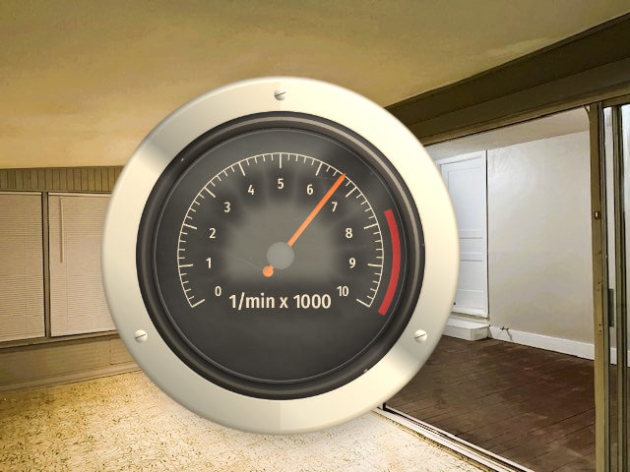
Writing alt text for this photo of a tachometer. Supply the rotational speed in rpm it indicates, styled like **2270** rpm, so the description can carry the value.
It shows **6600** rpm
